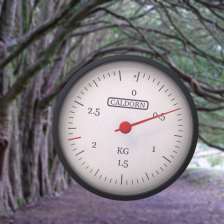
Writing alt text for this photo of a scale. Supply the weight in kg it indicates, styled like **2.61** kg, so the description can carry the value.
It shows **0.5** kg
